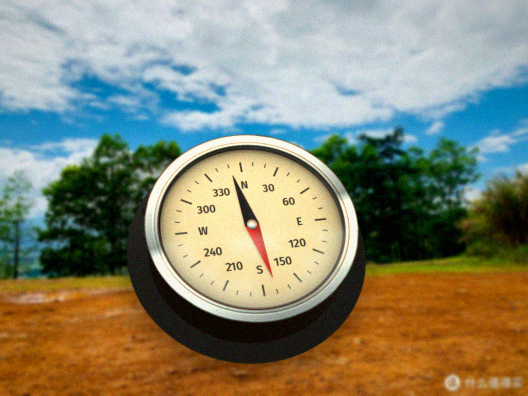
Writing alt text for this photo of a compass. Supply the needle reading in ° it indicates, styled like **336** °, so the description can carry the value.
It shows **170** °
